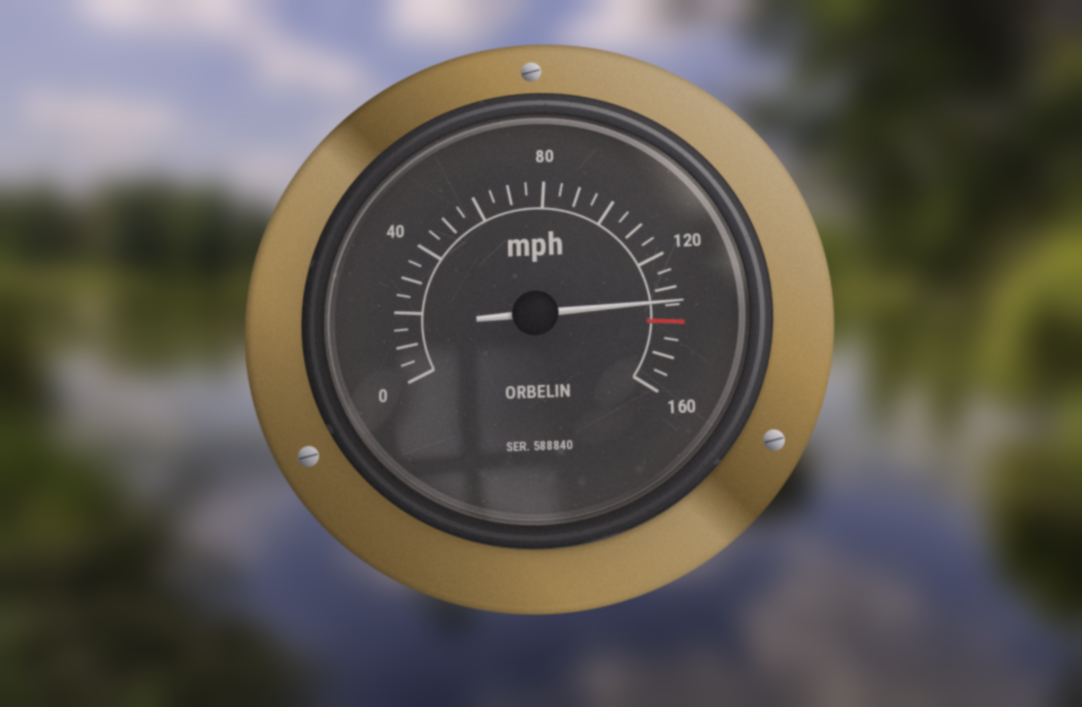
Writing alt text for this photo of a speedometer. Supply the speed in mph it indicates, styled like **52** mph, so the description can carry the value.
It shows **135** mph
